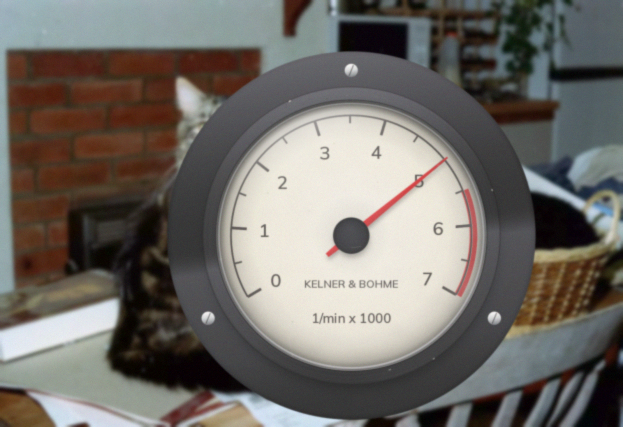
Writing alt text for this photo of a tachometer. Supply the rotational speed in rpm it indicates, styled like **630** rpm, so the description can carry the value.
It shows **5000** rpm
